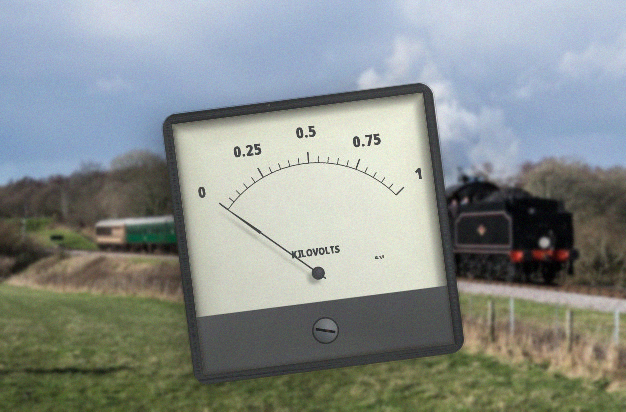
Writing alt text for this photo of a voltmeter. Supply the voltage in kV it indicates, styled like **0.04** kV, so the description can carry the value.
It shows **0** kV
